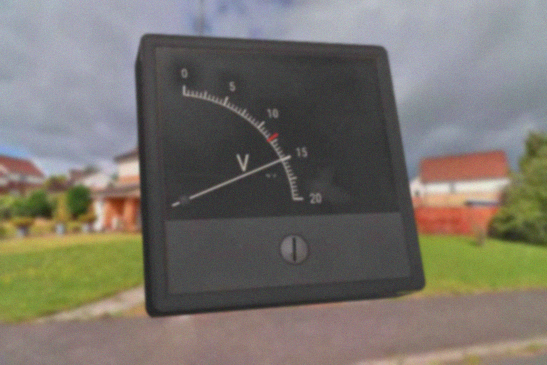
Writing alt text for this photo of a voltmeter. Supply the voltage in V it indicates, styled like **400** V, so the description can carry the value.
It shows **15** V
